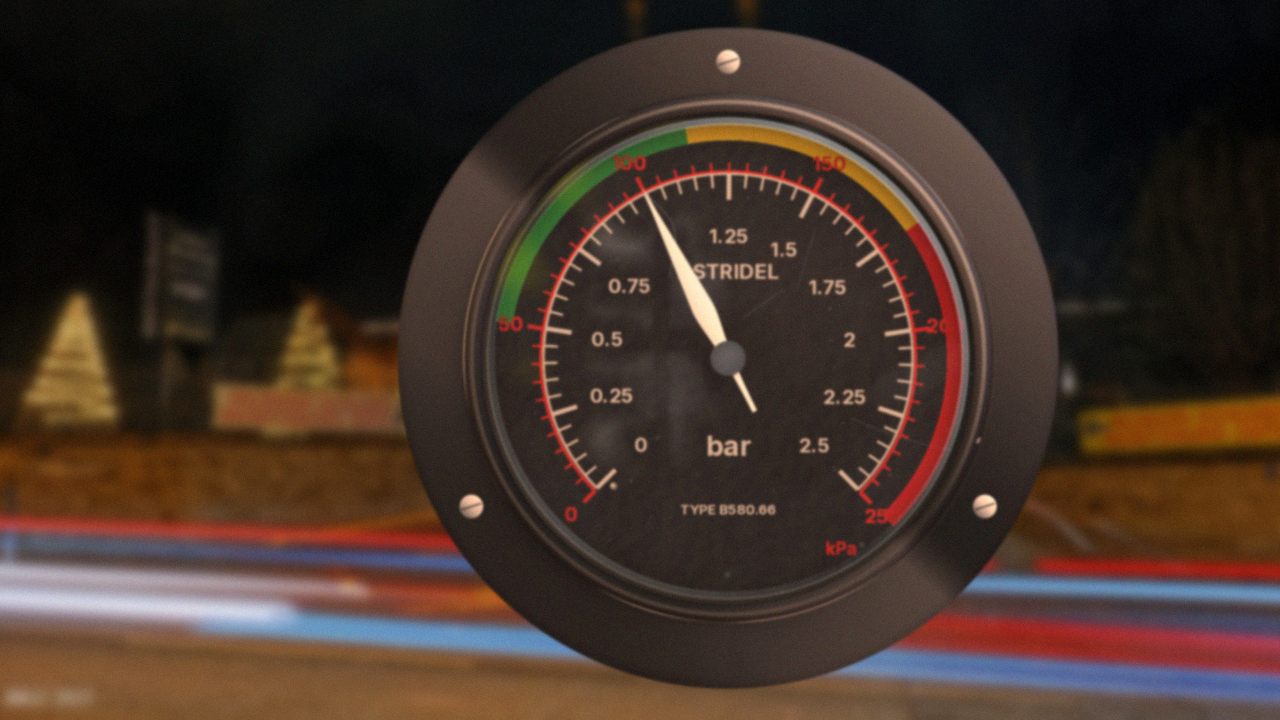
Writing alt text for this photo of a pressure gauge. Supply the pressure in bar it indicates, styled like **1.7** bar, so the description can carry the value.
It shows **1** bar
